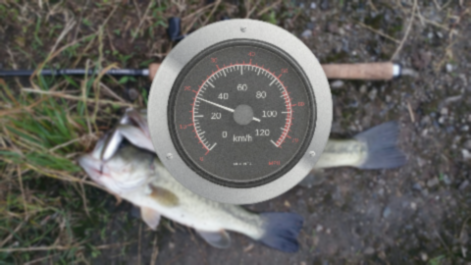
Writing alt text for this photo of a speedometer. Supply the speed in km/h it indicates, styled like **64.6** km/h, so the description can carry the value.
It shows **30** km/h
